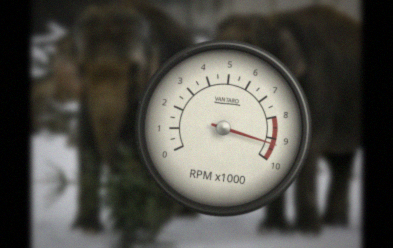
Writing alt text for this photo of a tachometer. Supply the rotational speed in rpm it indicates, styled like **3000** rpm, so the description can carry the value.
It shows **9250** rpm
